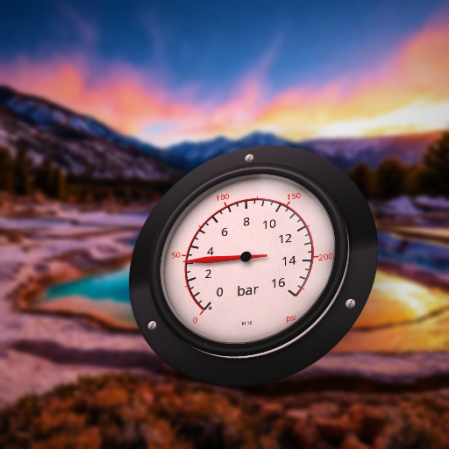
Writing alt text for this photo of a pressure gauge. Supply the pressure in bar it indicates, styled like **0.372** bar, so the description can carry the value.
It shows **3** bar
